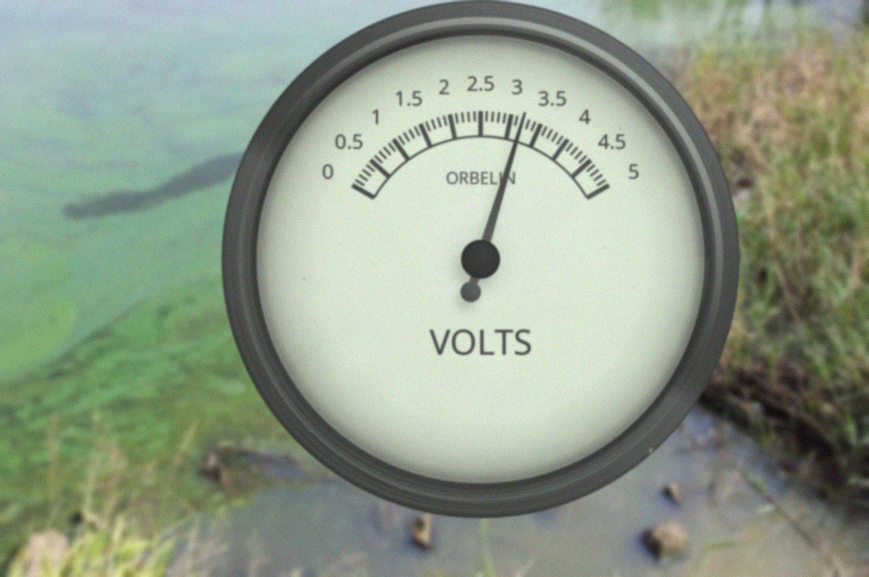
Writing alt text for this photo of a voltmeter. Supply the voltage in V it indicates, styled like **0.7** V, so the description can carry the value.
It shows **3.2** V
